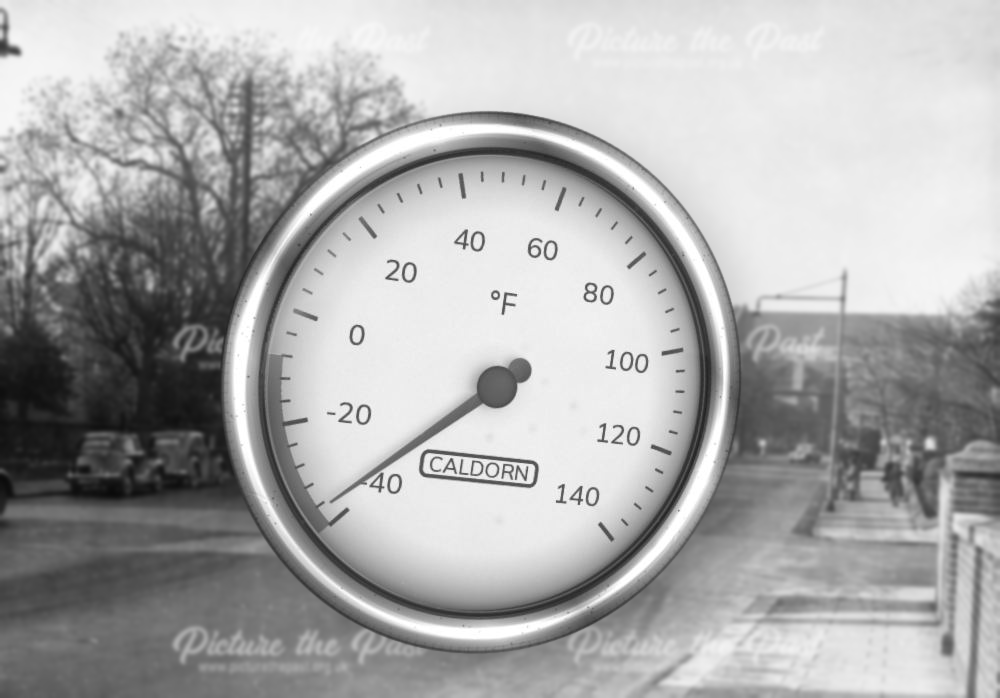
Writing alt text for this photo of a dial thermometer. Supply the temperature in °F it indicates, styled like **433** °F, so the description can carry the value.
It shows **-36** °F
